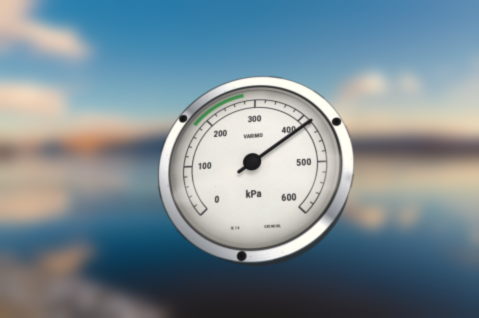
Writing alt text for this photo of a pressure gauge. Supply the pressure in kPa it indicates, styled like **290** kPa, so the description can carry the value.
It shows **420** kPa
